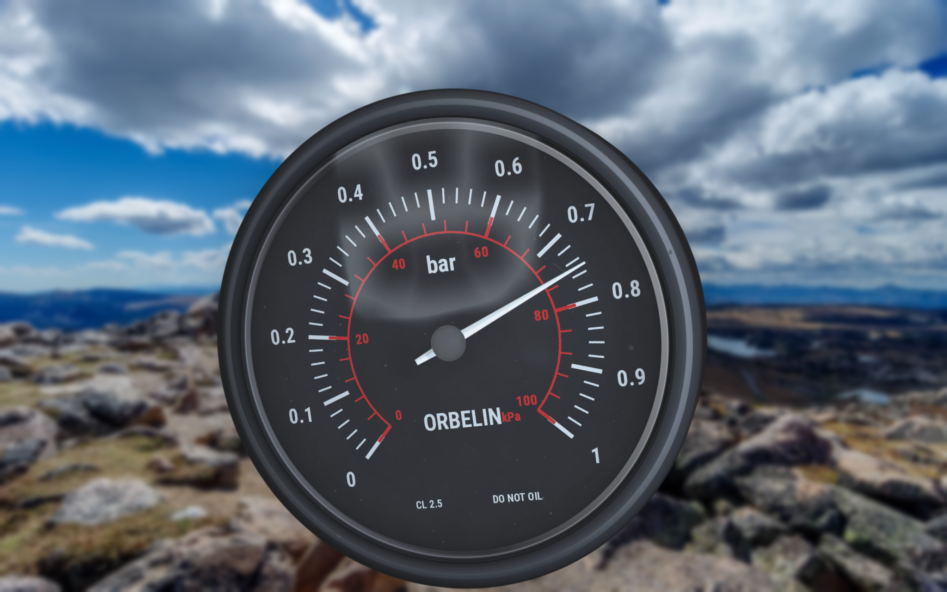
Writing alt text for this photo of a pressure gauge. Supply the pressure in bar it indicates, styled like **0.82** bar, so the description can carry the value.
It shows **0.75** bar
